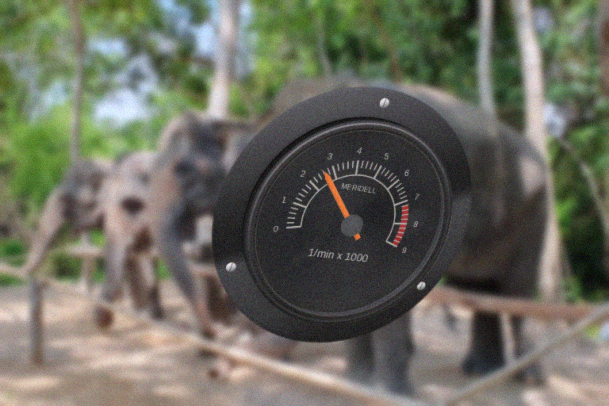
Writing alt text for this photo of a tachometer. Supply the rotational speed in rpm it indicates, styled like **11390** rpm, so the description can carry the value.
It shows **2600** rpm
